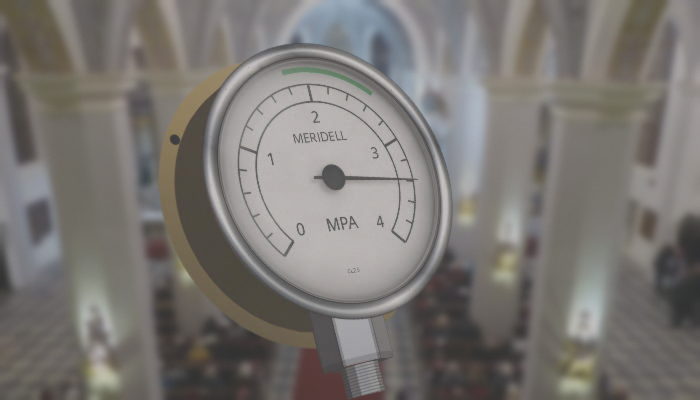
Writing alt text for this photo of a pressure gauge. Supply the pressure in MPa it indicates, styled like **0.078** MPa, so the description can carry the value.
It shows **3.4** MPa
